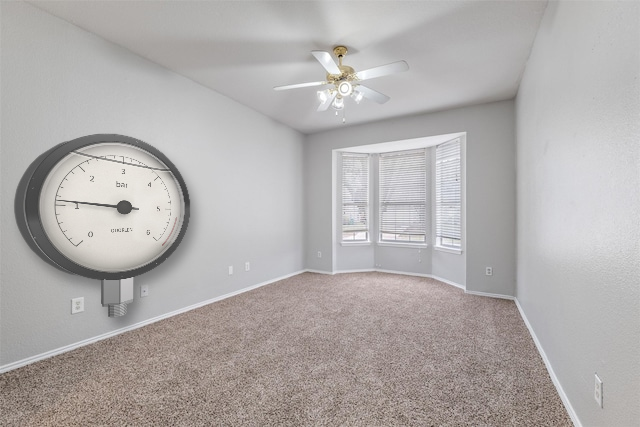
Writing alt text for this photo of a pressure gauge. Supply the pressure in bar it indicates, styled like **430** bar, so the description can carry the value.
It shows **1.1** bar
